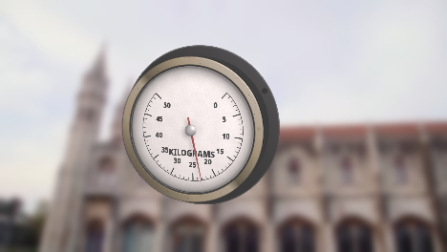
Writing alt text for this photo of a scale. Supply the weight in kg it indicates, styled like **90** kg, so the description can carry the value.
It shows **23** kg
